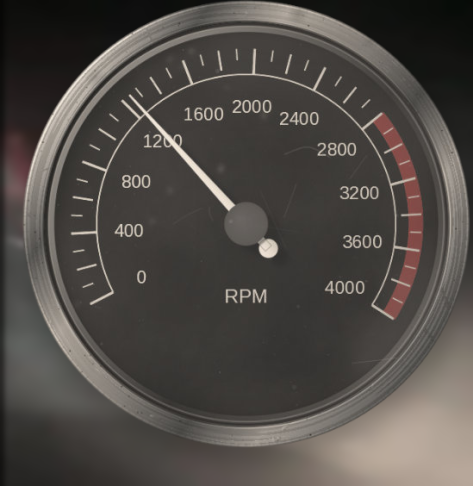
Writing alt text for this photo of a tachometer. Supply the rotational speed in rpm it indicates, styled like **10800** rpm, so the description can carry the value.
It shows **1250** rpm
